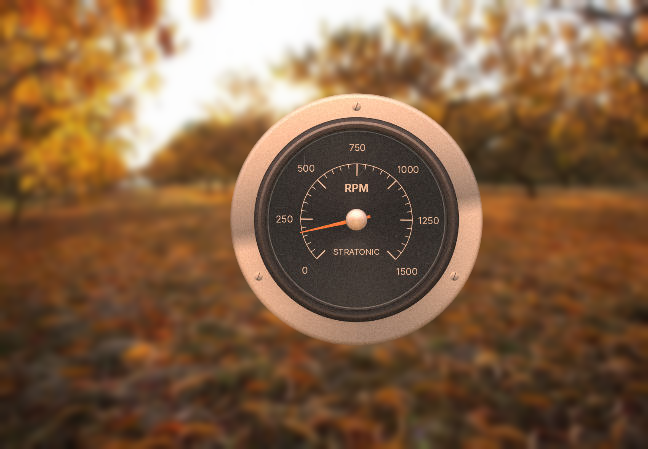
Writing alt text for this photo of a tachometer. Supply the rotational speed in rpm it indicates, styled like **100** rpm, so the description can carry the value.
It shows **175** rpm
